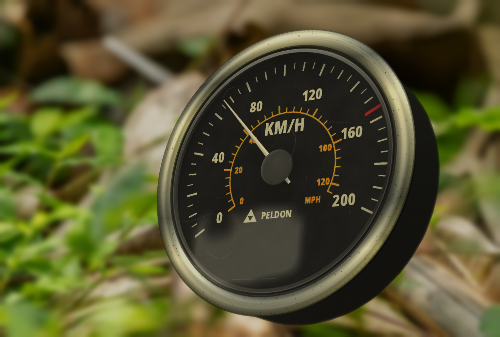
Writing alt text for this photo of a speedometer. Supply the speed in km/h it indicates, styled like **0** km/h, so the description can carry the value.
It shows **67.5** km/h
